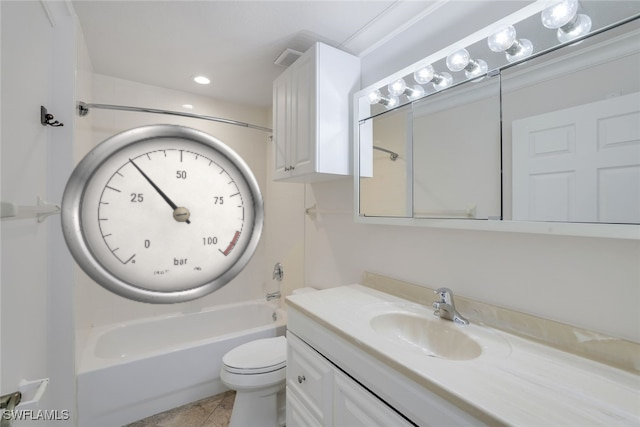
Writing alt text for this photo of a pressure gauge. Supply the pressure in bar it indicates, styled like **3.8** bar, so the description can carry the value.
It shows **35** bar
